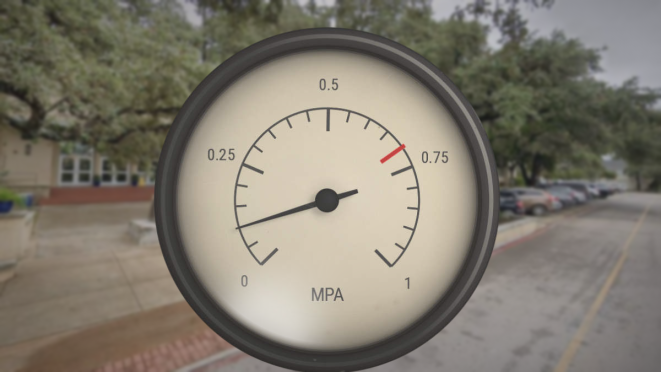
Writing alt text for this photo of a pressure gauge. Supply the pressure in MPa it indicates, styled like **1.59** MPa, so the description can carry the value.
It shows **0.1** MPa
